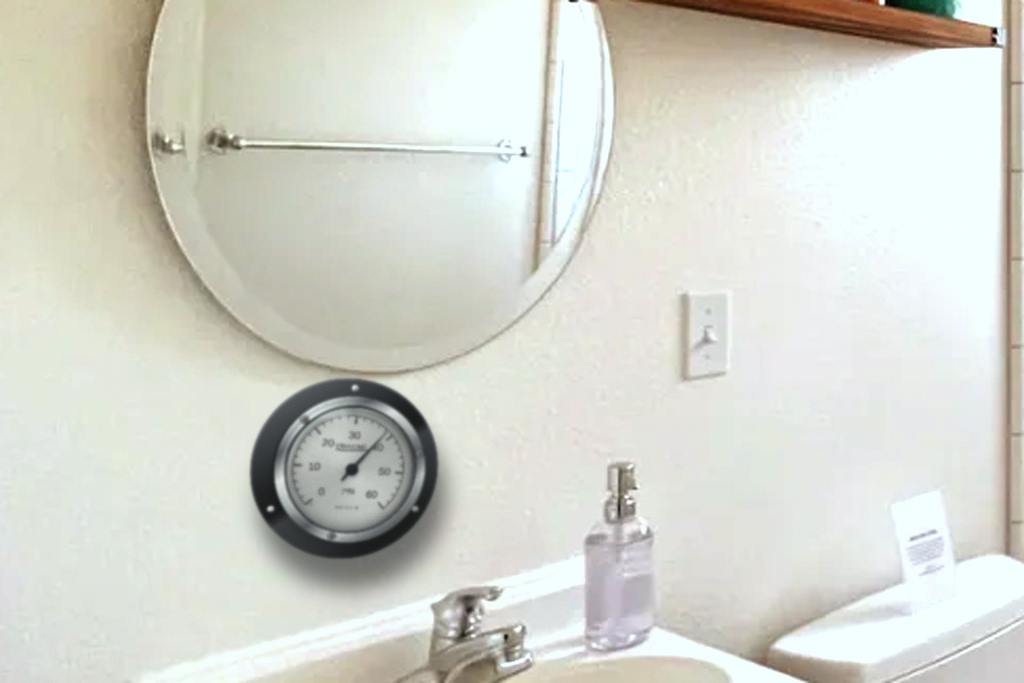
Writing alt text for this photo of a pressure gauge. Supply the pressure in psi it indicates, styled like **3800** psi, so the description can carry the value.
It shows **38** psi
